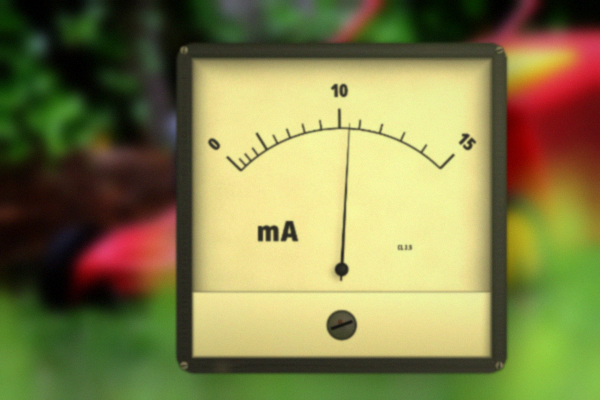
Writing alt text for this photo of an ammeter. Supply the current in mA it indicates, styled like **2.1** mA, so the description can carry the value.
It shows **10.5** mA
